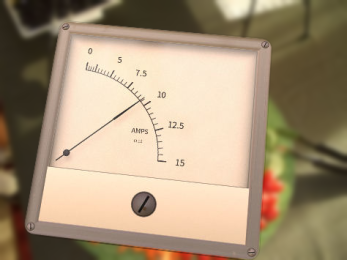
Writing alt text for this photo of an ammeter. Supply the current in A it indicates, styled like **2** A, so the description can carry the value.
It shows **9.5** A
